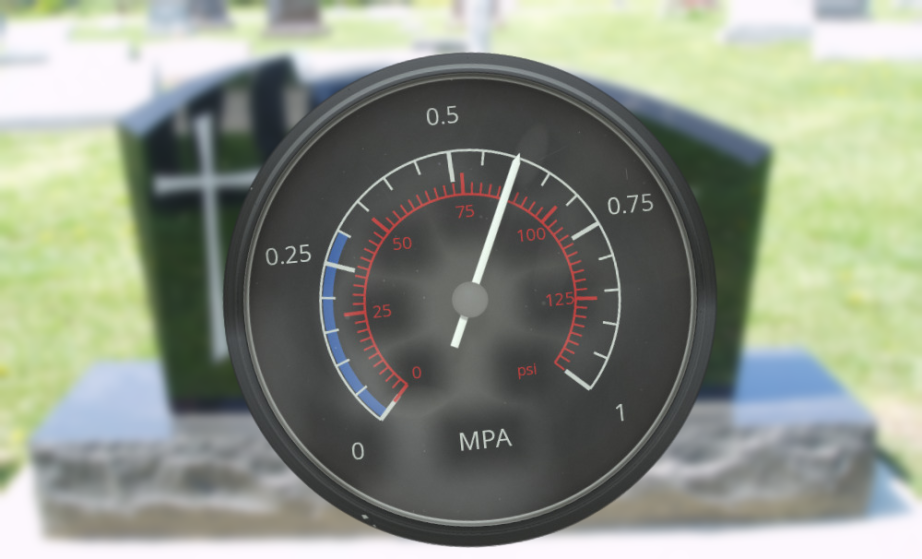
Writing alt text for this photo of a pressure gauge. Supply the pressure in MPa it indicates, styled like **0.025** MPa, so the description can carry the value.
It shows **0.6** MPa
